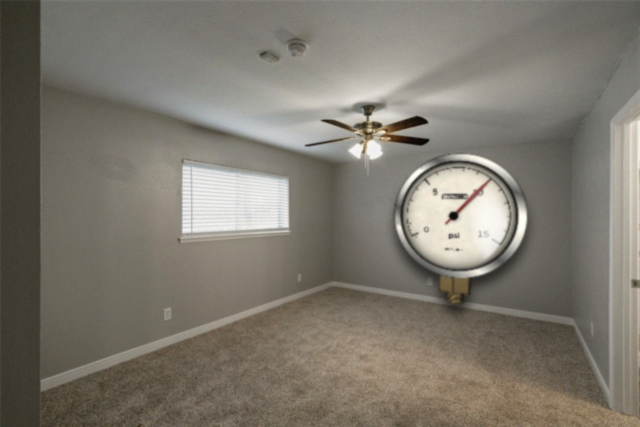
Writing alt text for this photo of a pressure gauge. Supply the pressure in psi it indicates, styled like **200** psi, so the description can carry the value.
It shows **10** psi
